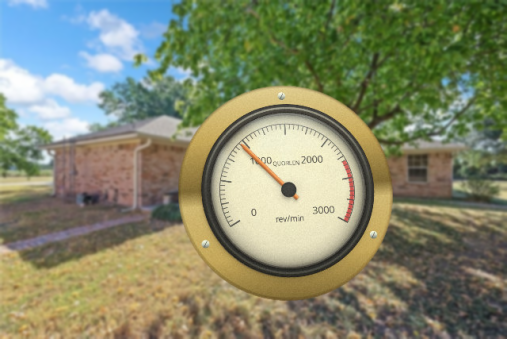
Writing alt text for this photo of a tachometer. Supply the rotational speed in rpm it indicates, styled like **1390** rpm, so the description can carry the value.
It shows **950** rpm
